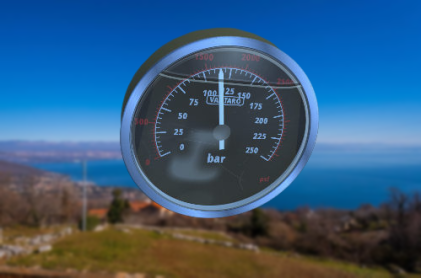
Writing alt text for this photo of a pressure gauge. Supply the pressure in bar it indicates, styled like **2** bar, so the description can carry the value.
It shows **115** bar
